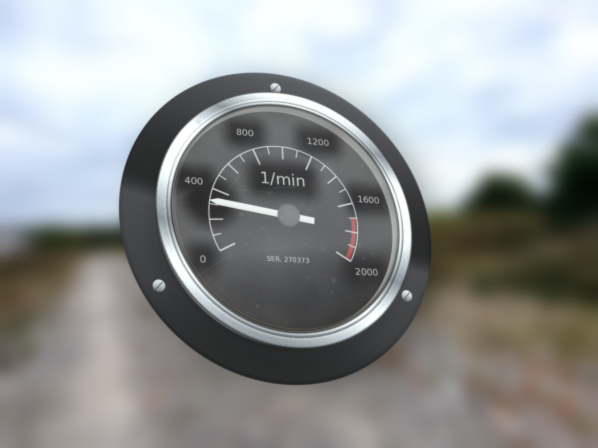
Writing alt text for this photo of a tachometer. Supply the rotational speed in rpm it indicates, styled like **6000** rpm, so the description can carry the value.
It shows **300** rpm
